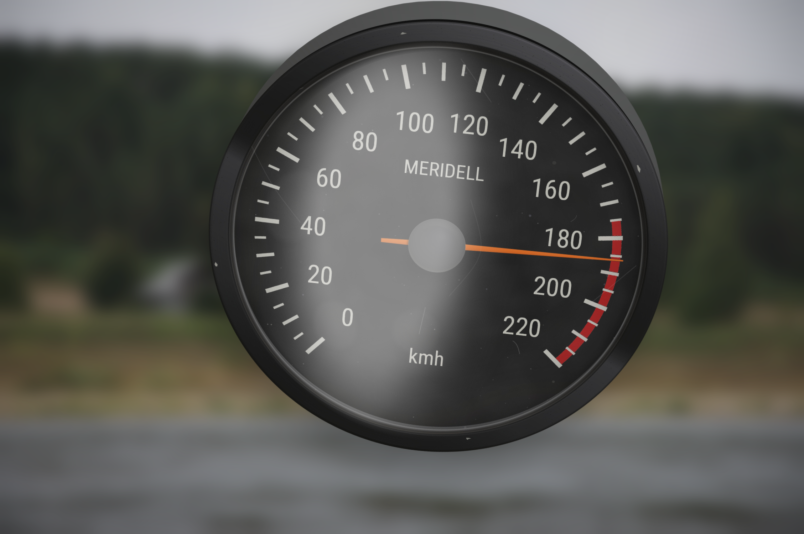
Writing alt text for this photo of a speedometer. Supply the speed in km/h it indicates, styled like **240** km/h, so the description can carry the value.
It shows **185** km/h
